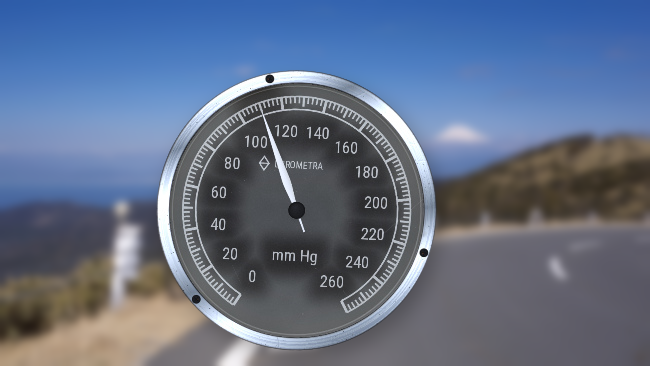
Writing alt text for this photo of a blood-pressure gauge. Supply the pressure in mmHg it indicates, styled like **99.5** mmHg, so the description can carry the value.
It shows **110** mmHg
